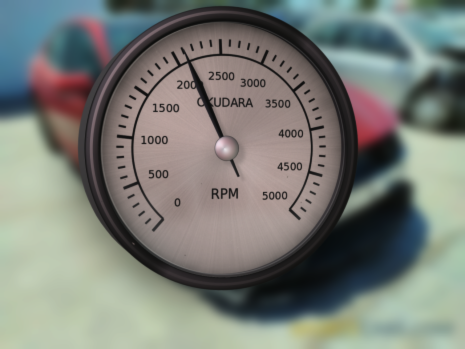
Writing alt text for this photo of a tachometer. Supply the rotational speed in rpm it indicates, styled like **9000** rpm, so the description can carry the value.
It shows **2100** rpm
